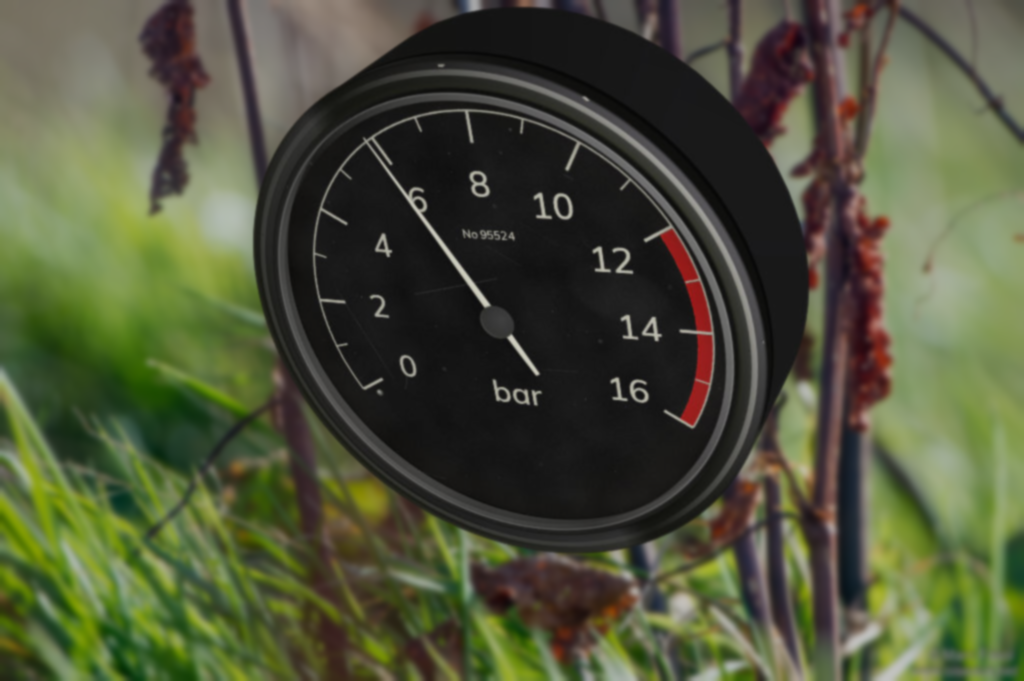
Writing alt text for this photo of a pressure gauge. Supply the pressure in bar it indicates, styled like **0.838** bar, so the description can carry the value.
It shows **6** bar
